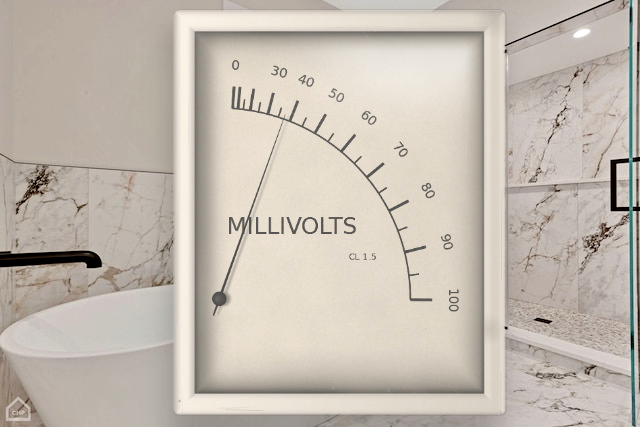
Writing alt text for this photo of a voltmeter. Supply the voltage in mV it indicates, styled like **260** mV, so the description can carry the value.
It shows **37.5** mV
